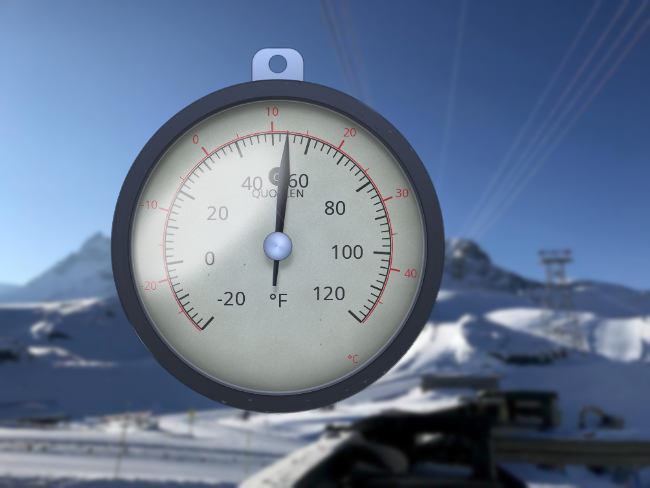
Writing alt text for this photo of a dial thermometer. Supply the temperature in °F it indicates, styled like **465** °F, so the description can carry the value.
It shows **54** °F
